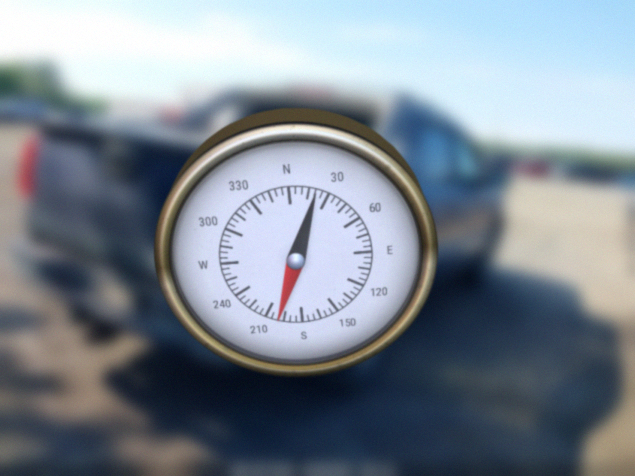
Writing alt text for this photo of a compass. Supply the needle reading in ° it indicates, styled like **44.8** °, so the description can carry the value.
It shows **200** °
